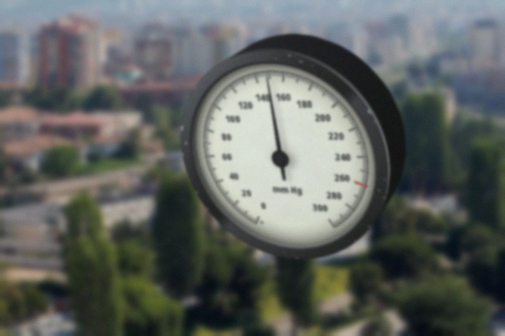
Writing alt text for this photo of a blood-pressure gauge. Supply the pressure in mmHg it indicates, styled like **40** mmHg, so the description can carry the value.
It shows **150** mmHg
